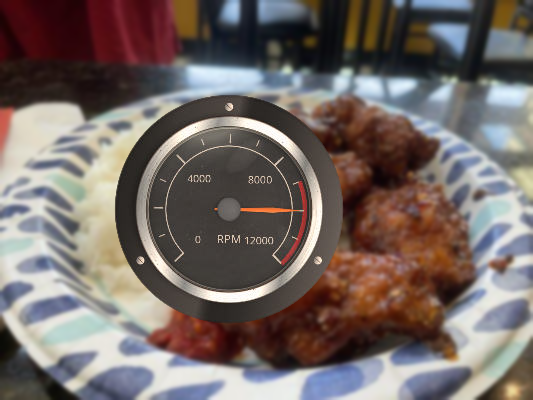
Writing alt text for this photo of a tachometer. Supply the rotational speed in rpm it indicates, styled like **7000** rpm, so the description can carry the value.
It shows **10000** rpm
